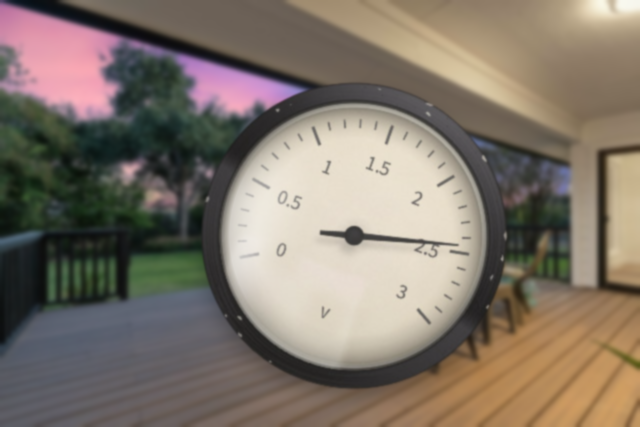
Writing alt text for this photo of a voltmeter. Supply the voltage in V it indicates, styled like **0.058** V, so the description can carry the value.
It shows **2.45** V
